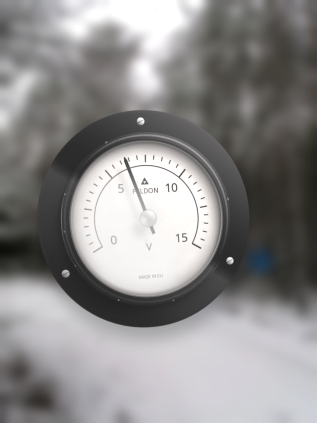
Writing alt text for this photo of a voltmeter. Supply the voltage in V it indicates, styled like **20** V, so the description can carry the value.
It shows **6.25** V
